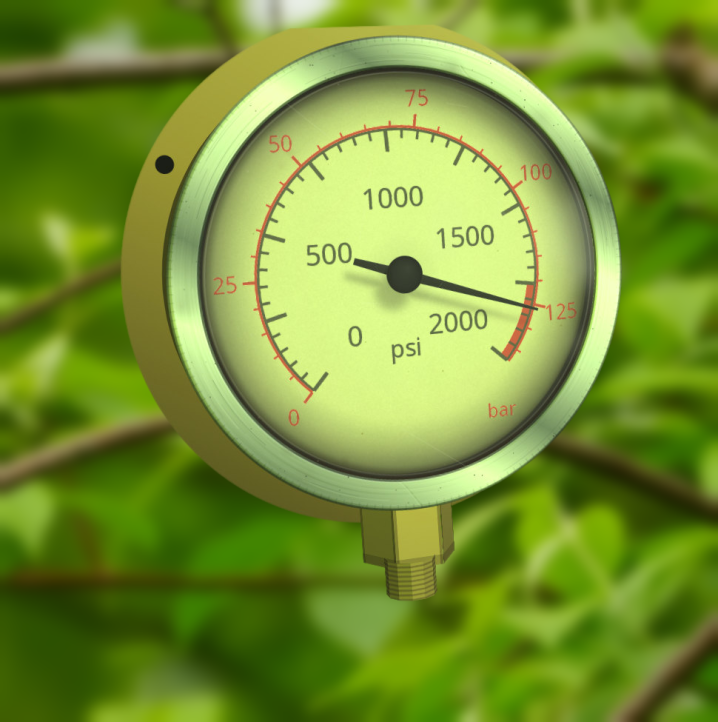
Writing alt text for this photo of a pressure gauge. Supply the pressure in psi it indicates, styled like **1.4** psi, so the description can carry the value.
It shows **1825** psi
